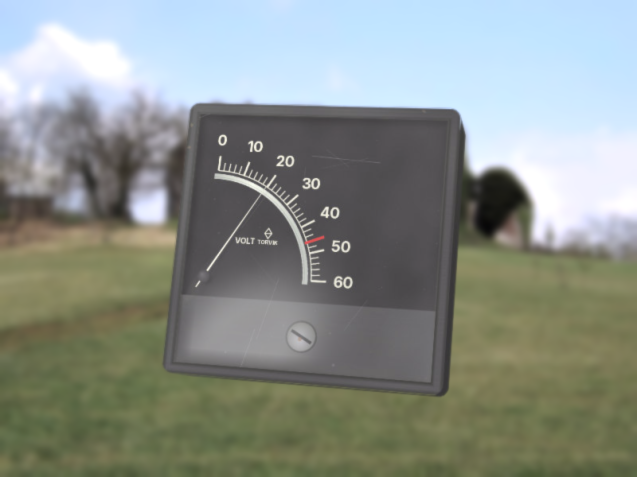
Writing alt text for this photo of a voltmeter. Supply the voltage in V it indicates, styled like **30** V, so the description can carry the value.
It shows **20** V
